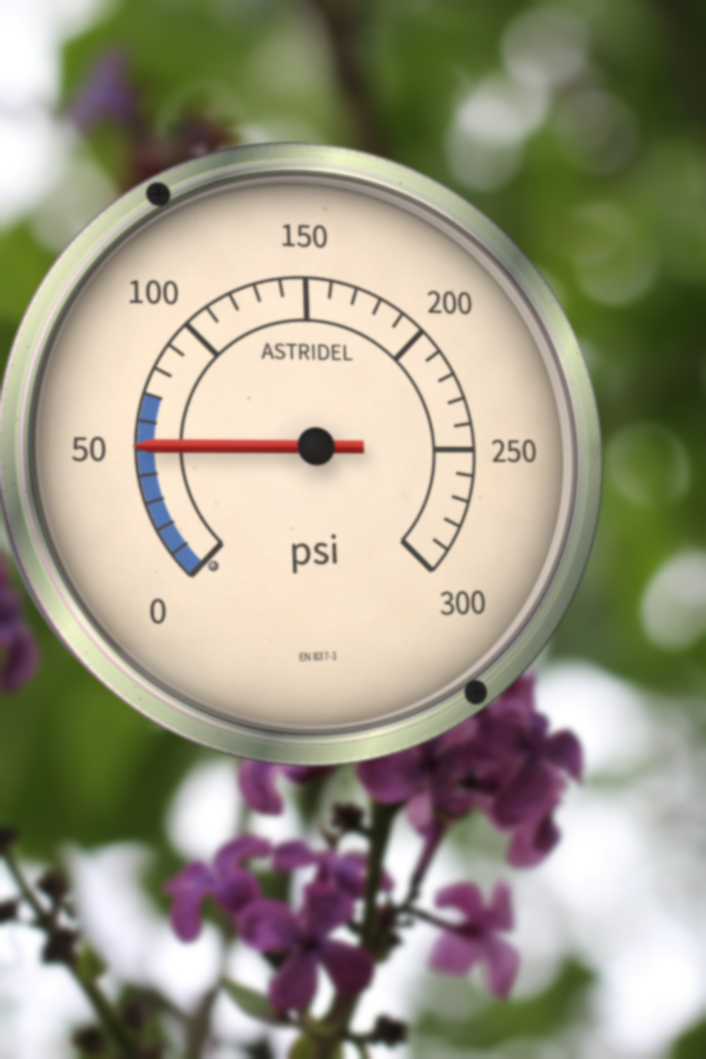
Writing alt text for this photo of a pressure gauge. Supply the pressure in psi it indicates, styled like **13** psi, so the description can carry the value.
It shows **50** psi
